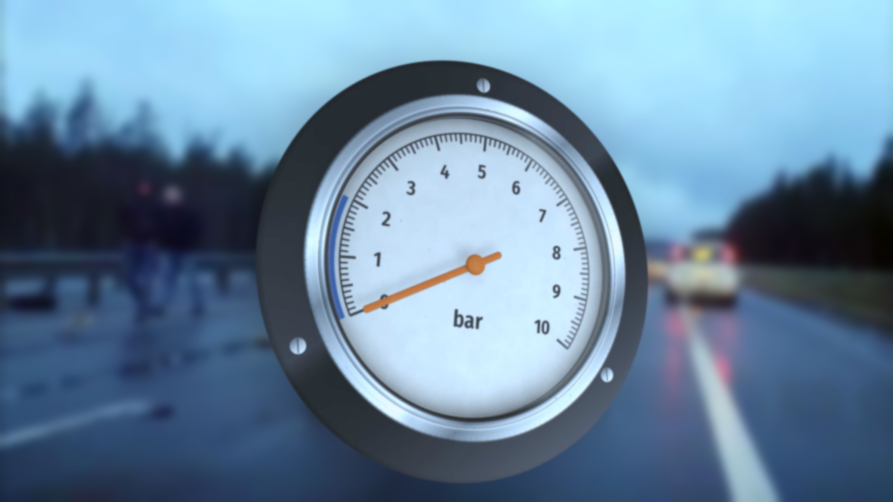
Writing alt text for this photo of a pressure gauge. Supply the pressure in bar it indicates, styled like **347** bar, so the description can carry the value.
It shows **0** bar
